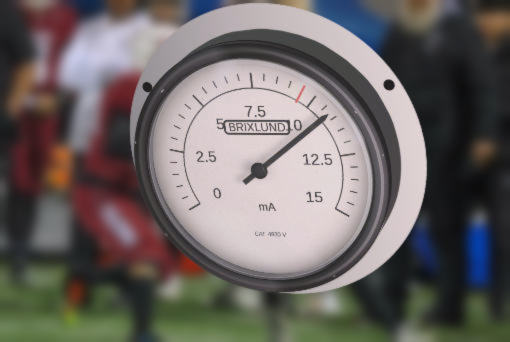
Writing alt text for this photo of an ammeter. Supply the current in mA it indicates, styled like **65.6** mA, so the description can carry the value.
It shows **10.75** mA
